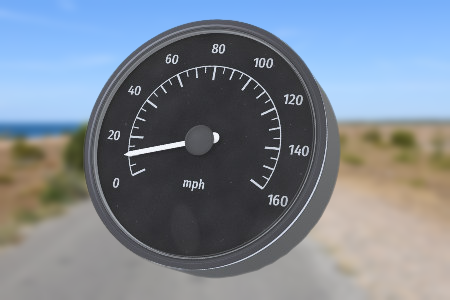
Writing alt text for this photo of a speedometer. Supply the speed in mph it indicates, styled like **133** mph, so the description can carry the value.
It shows **10** mph
